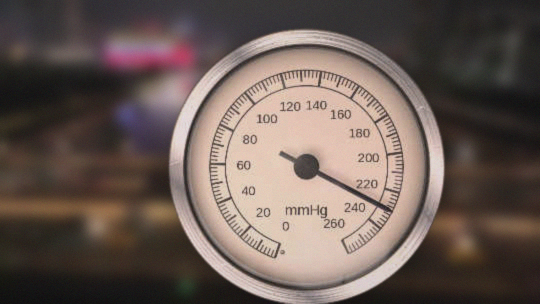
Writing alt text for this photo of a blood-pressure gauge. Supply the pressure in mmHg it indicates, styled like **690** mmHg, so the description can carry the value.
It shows **230** mmHg
